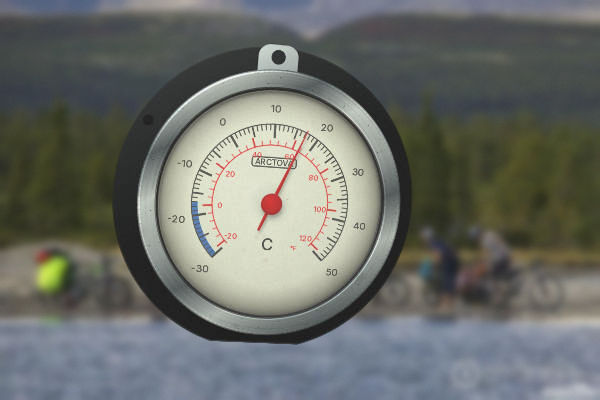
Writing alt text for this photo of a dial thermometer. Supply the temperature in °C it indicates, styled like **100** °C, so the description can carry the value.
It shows **17** °C
